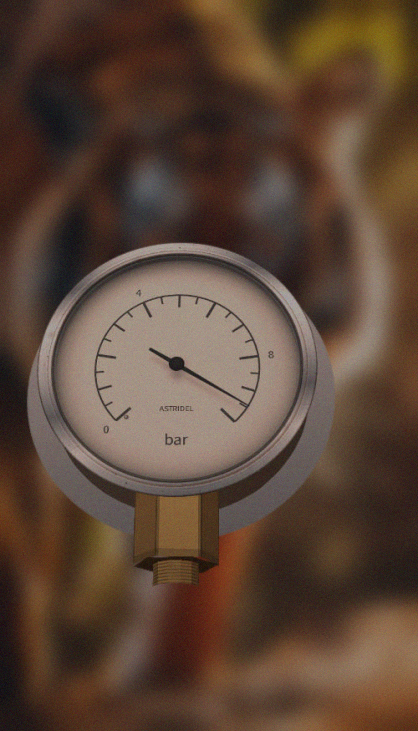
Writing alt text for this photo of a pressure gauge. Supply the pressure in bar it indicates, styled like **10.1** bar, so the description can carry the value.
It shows **9.5** bar
